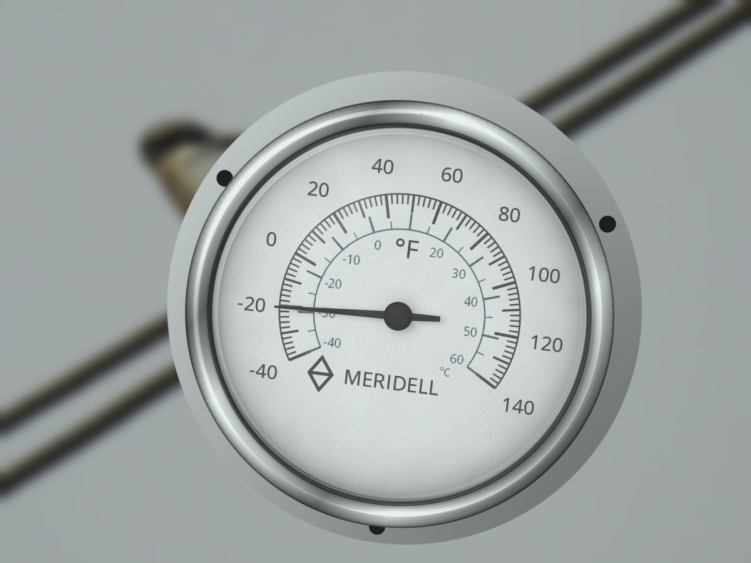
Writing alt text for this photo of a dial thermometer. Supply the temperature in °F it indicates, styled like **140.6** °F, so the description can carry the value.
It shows **-20** °F
